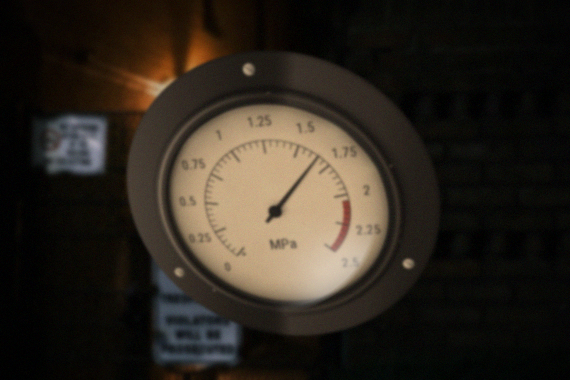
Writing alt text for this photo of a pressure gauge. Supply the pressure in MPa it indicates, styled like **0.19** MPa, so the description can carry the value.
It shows **1.65** MPa
